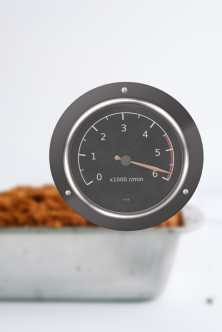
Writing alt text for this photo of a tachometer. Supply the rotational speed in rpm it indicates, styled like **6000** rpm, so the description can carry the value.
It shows **5750** rpm
